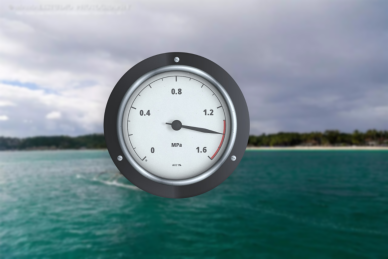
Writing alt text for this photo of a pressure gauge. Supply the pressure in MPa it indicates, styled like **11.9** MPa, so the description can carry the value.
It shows **1.4** MPa
